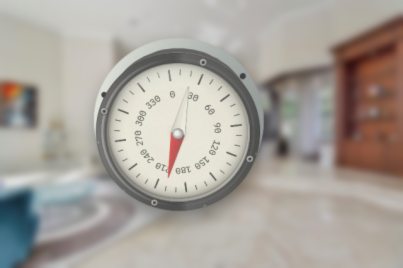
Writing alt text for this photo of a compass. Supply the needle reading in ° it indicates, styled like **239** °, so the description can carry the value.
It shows **200** °
